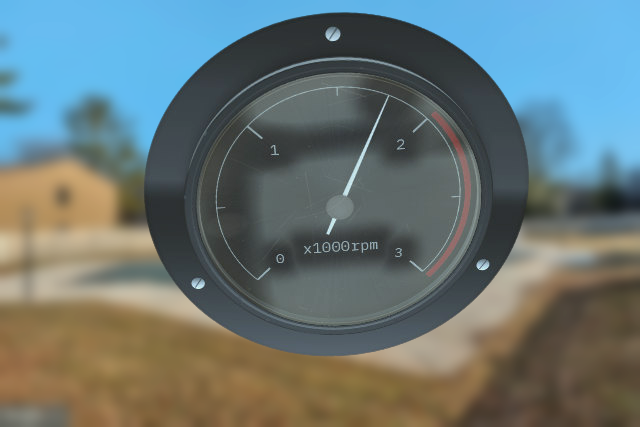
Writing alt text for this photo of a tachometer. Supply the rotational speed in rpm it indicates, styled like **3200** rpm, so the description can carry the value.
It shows **1750** rpm
